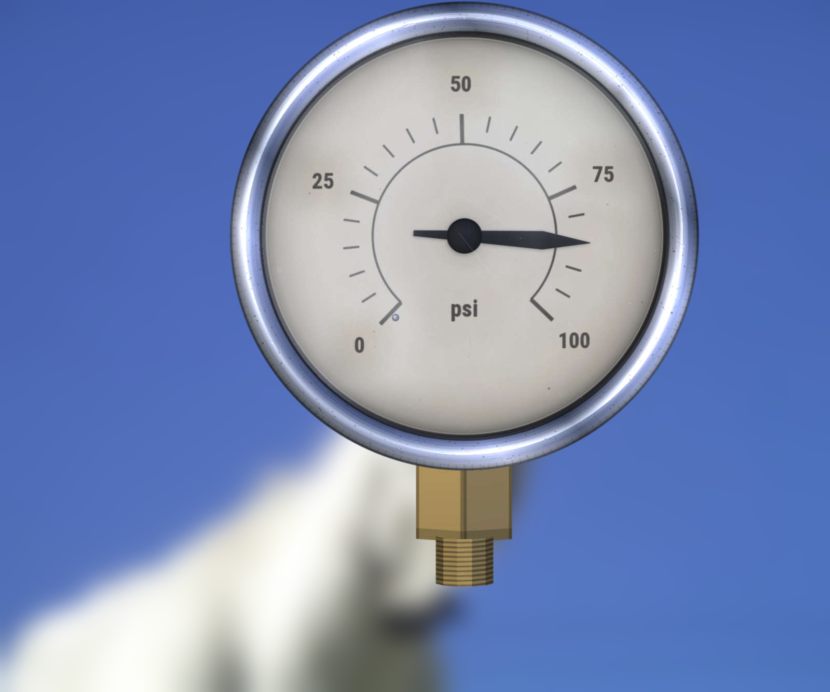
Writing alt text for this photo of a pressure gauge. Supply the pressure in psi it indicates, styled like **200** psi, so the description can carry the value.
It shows **85** psi
